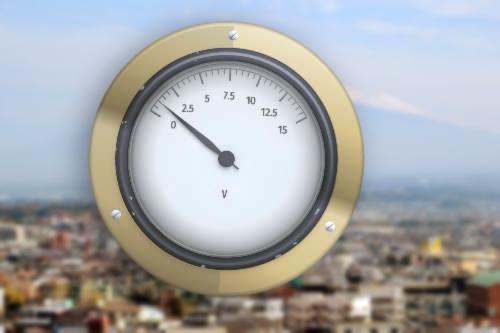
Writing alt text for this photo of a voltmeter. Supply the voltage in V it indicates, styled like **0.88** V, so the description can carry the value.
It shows **1** V
